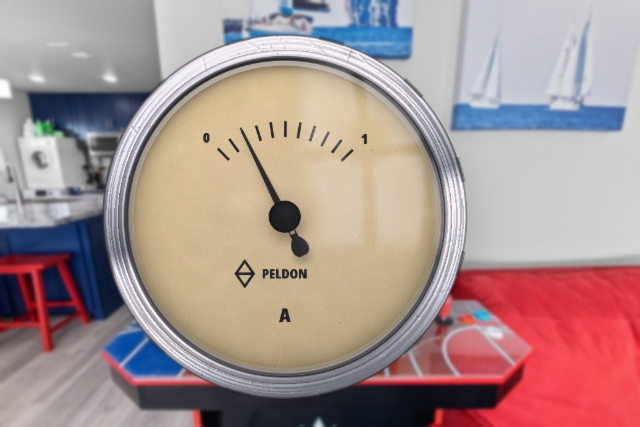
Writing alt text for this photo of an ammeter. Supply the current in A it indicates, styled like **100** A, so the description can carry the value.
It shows **0.2** A
